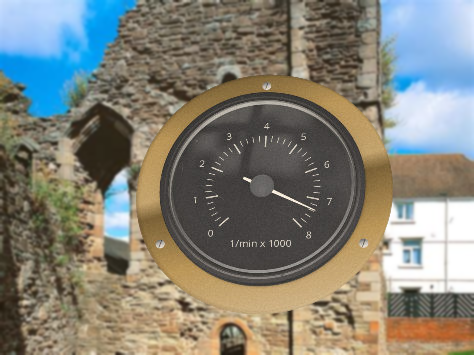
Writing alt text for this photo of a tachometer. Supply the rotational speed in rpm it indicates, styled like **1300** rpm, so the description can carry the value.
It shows **7400** rpm
